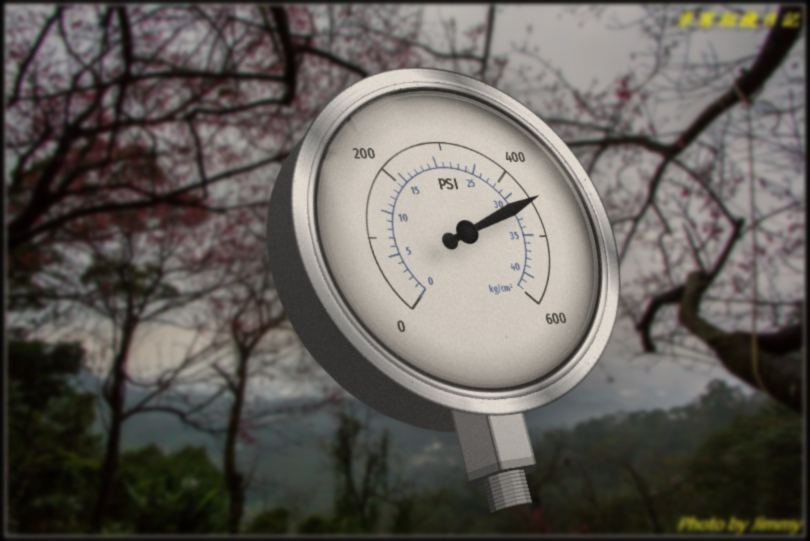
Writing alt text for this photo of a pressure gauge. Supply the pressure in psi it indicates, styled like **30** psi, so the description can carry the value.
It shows **450** psi
